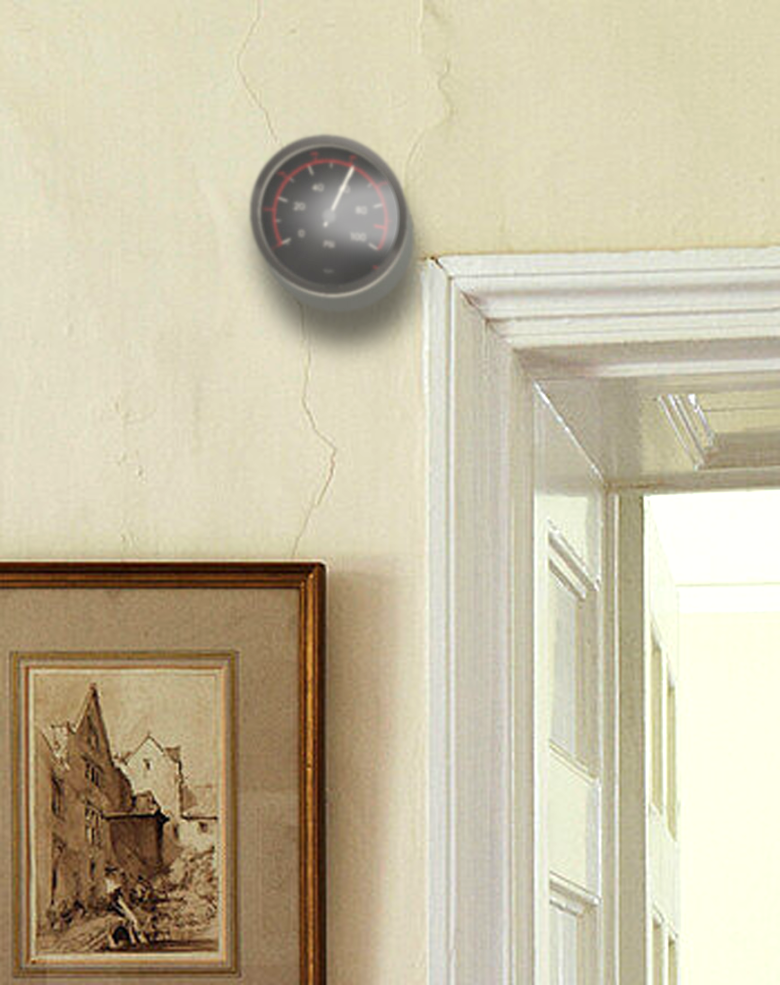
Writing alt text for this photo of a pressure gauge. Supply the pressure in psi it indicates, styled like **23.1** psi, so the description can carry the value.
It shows **60** psi
